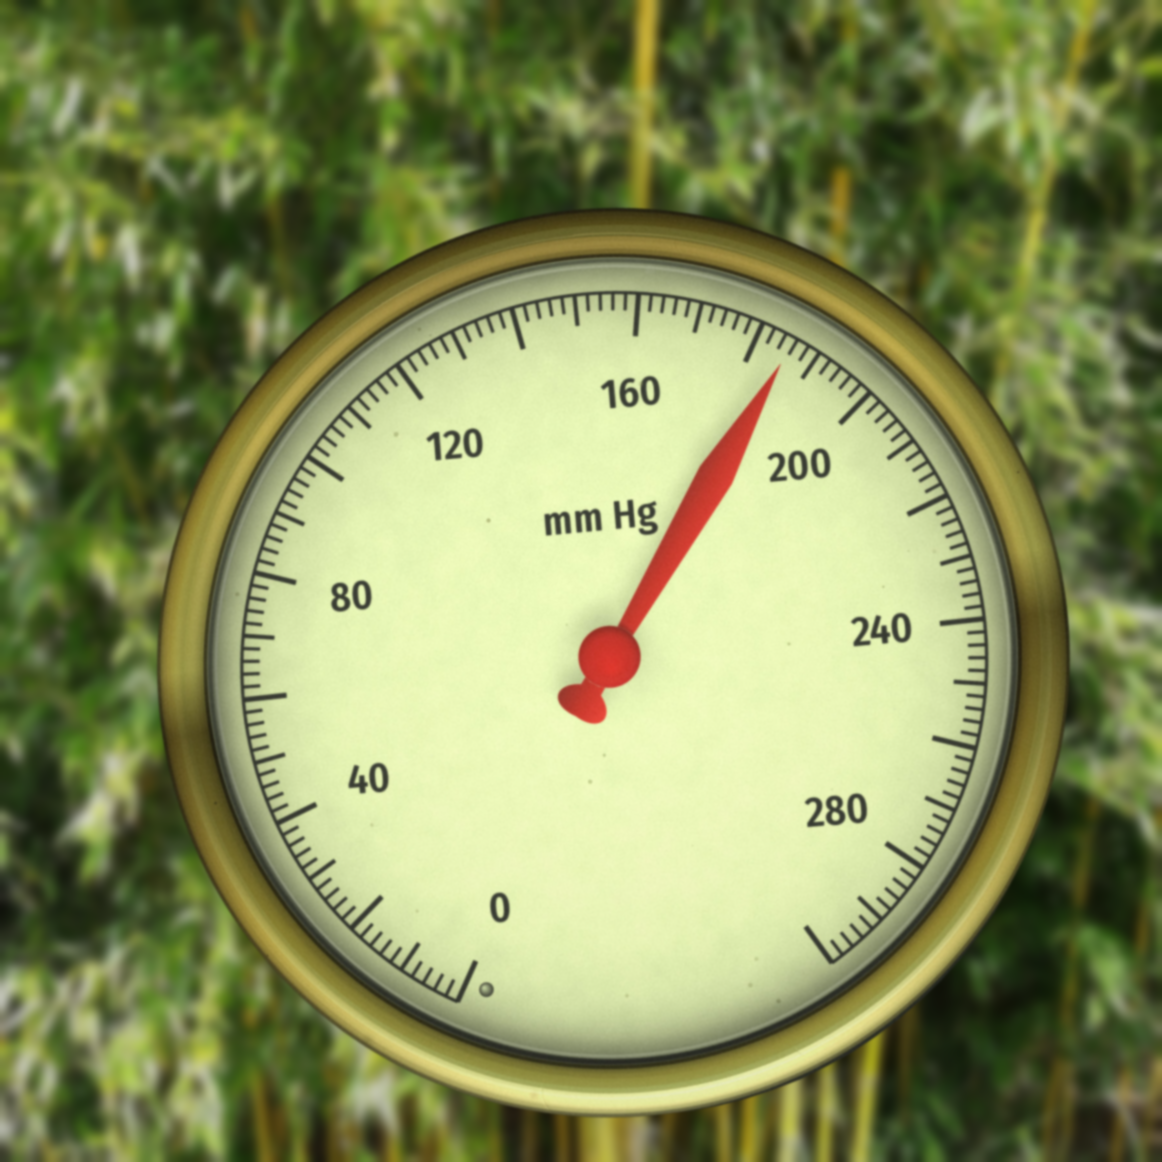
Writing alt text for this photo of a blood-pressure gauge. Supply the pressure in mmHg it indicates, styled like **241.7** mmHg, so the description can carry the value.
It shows **186** mmHg
